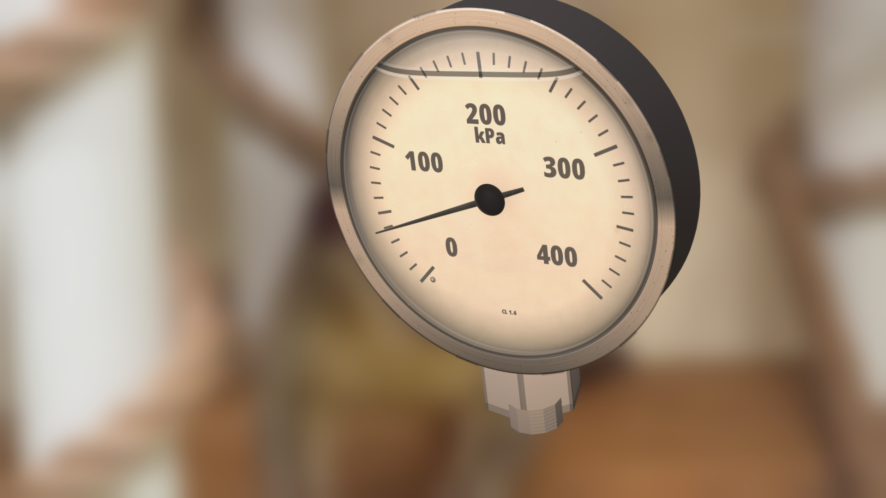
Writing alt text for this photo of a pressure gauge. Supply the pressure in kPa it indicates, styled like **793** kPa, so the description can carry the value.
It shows **40** kPa
